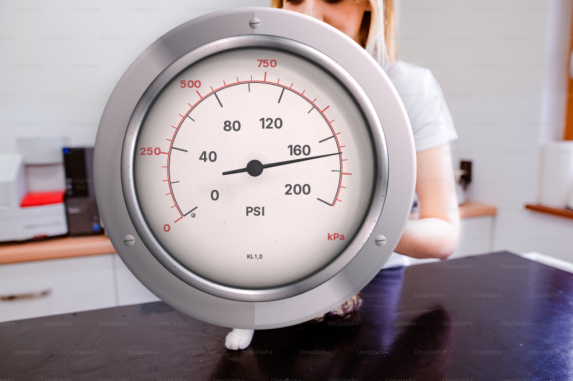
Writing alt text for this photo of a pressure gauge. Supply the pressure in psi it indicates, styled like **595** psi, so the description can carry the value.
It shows **170** psi
